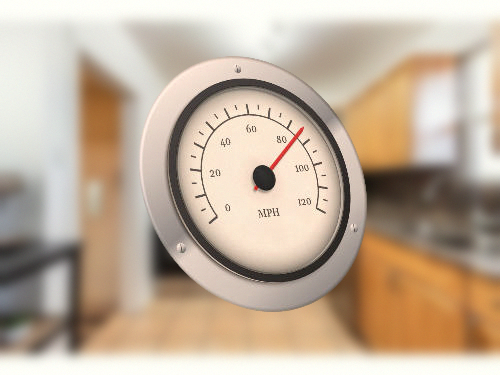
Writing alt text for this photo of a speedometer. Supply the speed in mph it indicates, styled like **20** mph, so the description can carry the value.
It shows **85** mph
